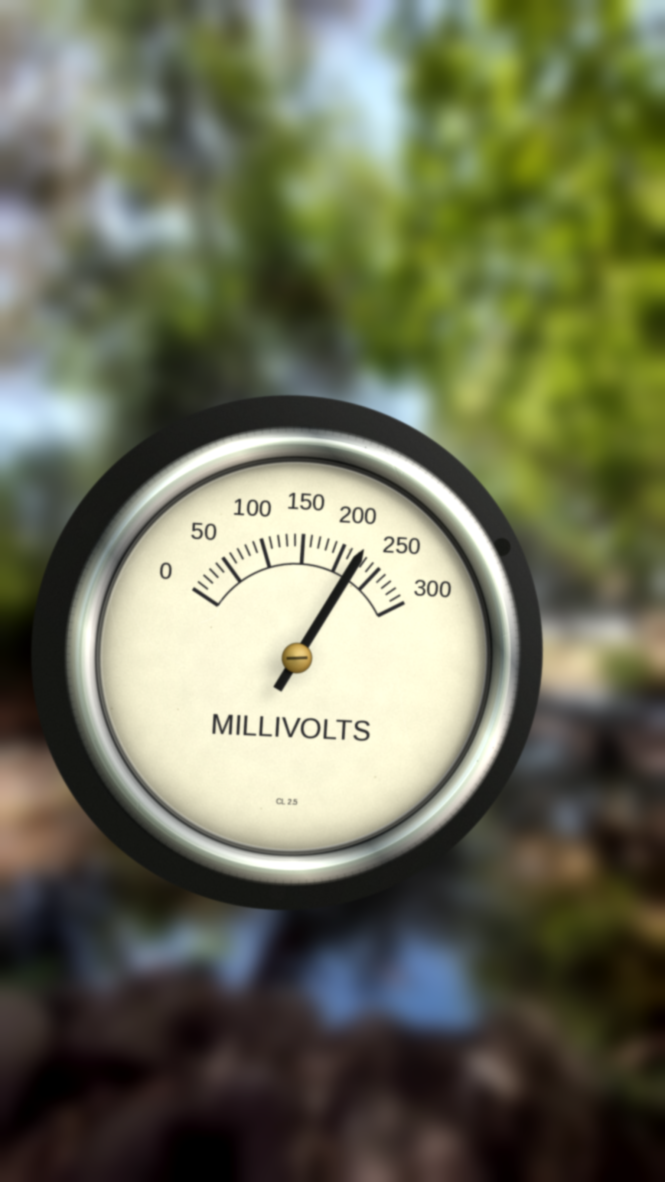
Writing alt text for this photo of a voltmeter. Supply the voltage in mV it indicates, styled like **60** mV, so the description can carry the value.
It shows **220** mV
